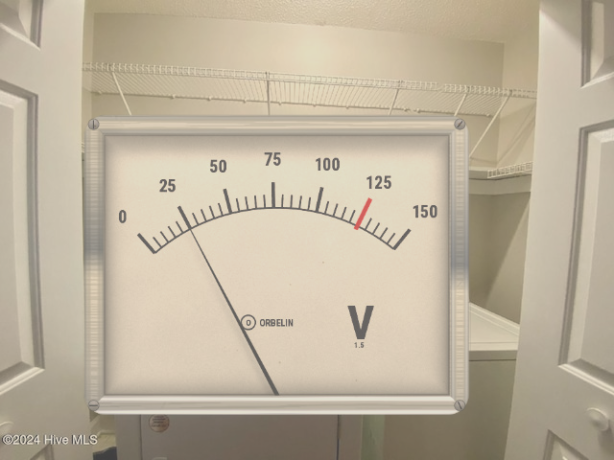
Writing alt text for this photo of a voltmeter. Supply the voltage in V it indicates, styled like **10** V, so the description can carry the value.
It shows **25** V
